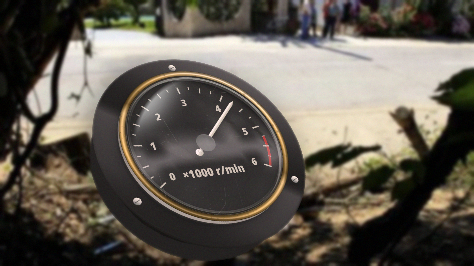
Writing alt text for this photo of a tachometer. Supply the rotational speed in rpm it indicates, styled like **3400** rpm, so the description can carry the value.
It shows **4250** rpm
